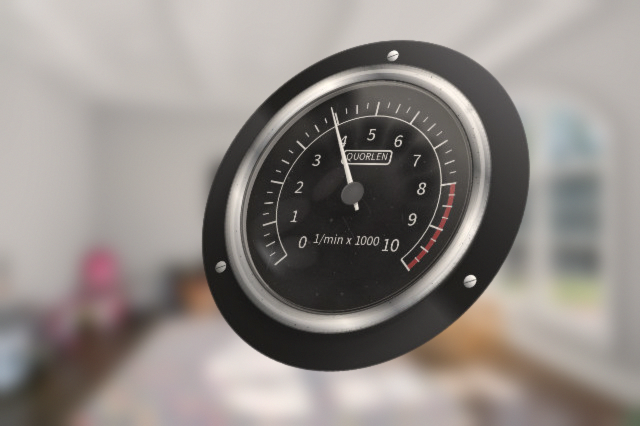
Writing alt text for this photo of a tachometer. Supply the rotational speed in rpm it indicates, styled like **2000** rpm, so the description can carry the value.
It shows **4000** rpm
